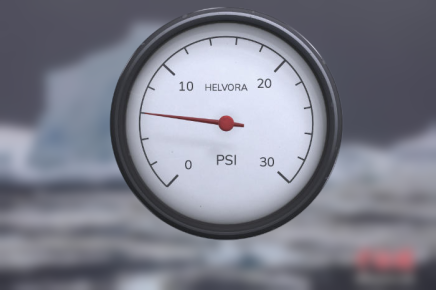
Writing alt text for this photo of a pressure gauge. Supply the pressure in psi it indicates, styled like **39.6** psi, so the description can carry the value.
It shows **6** psi
